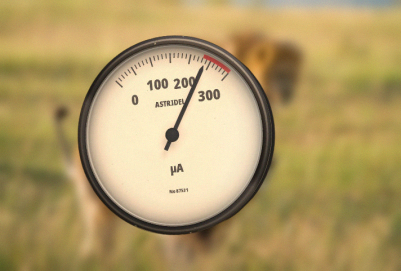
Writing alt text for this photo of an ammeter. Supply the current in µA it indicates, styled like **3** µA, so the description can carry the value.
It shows **240** µA
